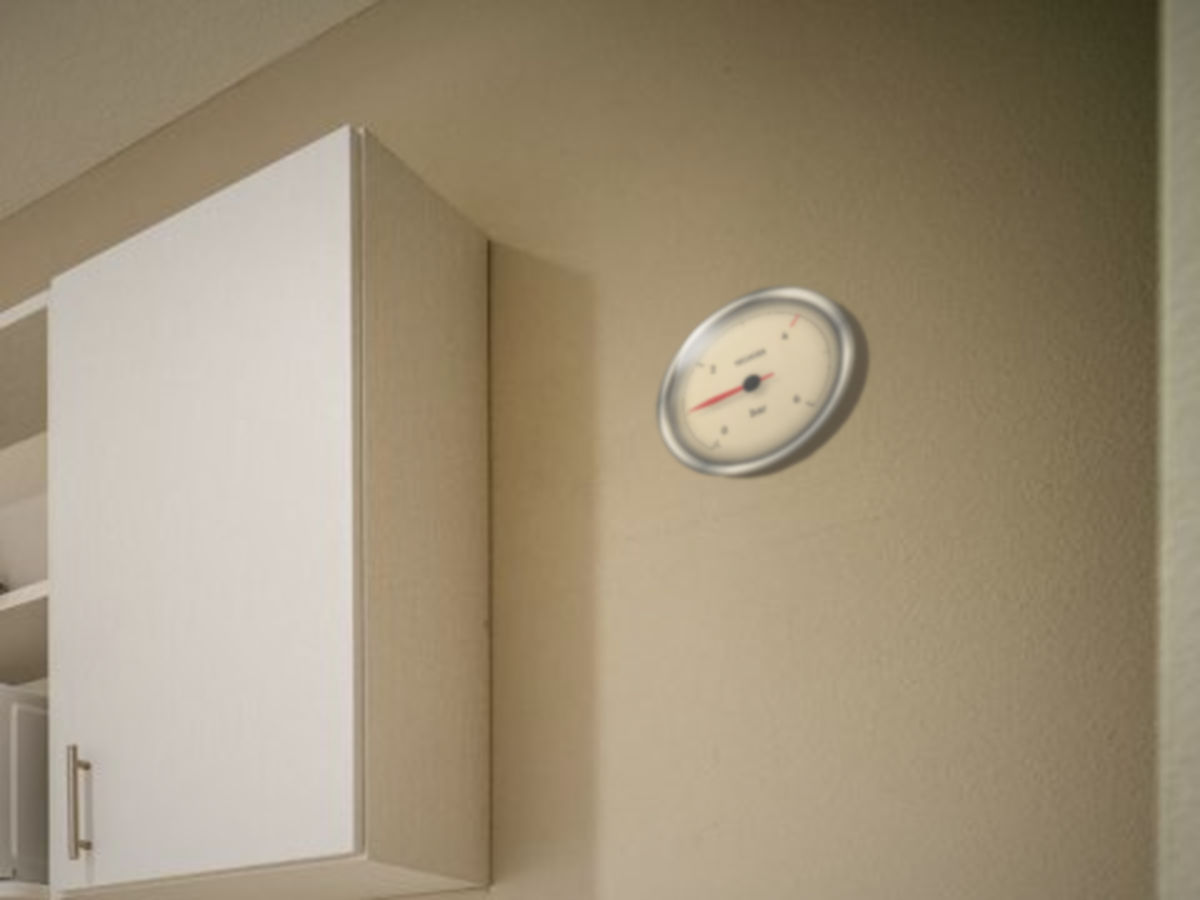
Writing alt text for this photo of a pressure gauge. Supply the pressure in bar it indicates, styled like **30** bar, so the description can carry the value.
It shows **1** bar
